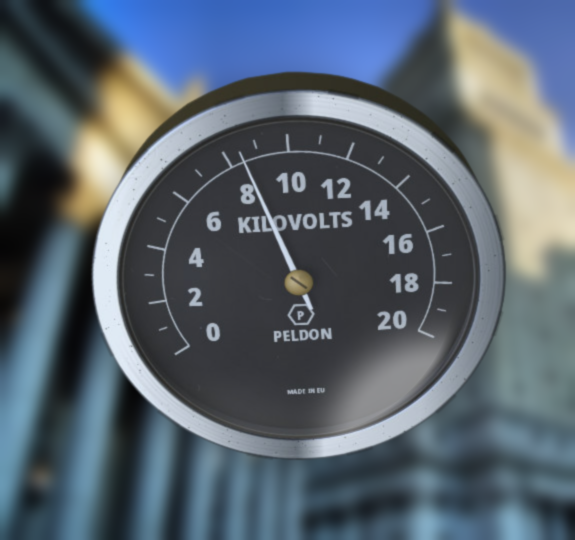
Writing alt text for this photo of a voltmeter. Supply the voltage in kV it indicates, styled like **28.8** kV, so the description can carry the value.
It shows **8.5** kV
